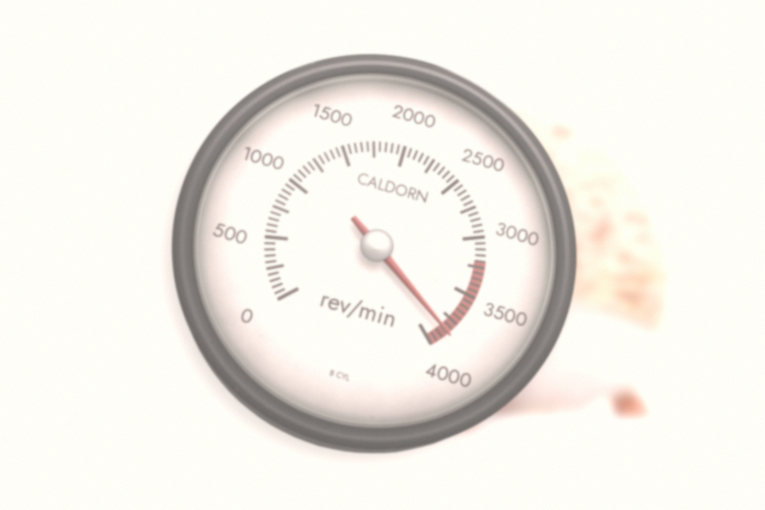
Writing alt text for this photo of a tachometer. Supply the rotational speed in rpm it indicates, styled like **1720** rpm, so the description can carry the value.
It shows **3850** rpm
